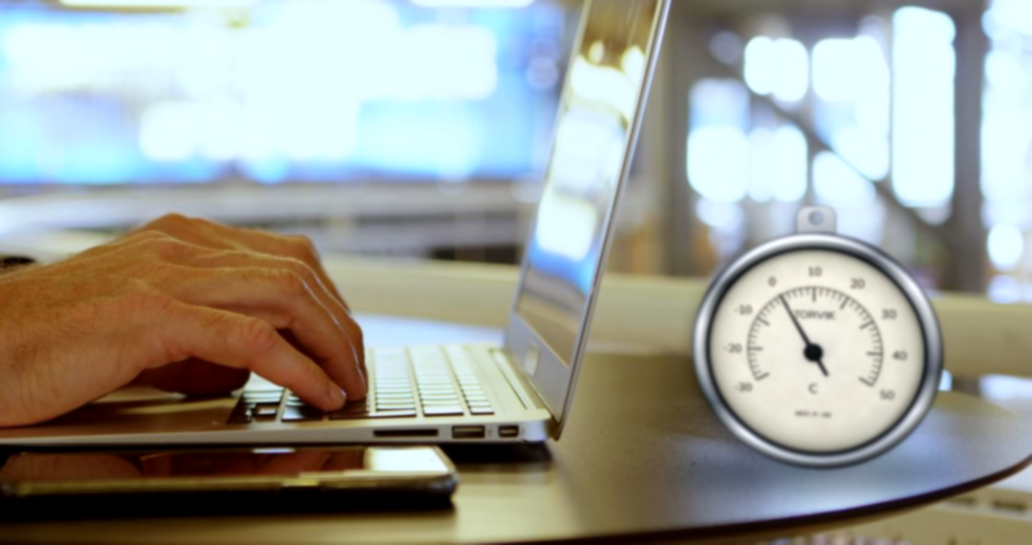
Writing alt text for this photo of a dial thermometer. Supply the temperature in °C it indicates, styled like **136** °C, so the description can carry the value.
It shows **0** °C
